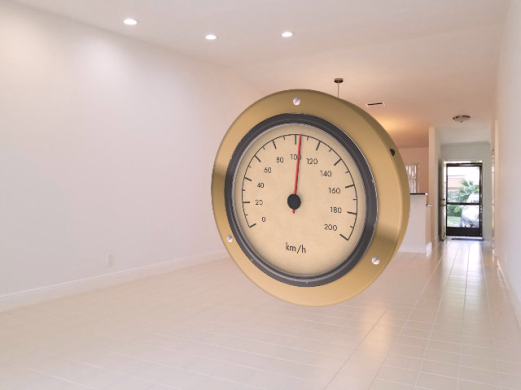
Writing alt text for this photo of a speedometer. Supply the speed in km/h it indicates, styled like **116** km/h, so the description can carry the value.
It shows **105** km/h
